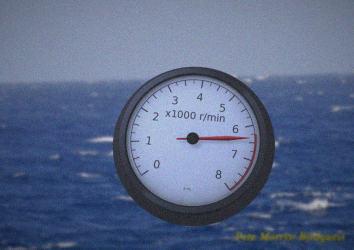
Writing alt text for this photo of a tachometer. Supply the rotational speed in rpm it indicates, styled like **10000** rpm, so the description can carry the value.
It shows **6375** rpm
